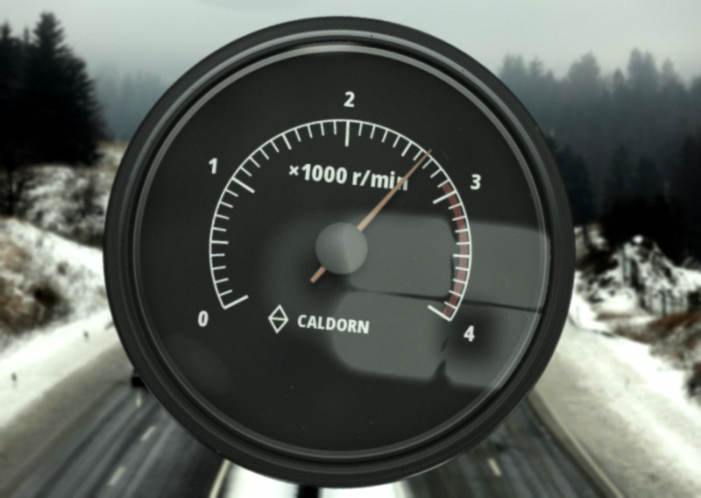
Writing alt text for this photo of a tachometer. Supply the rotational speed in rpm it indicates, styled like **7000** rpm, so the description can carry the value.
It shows **2650** rpm
